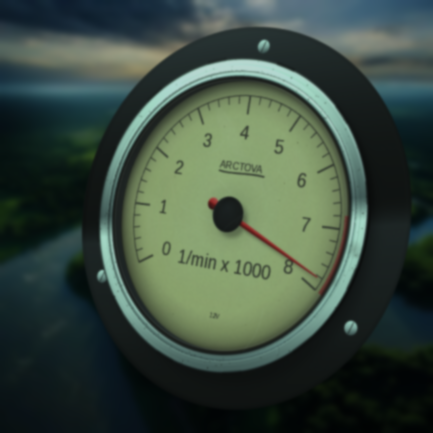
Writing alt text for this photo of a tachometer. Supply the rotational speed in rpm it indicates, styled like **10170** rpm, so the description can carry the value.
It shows **7800** rpm
